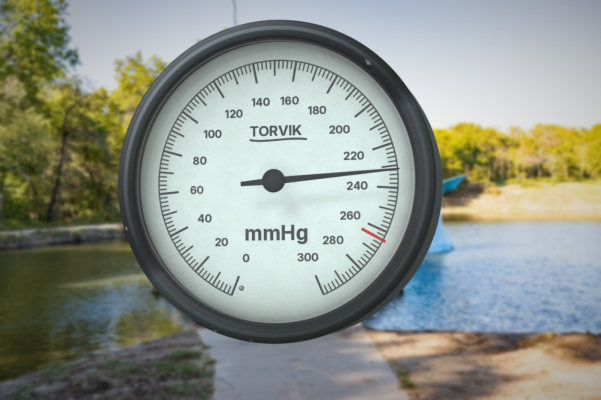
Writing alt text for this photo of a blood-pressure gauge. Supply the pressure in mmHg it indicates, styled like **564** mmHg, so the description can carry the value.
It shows **232** mmHg
